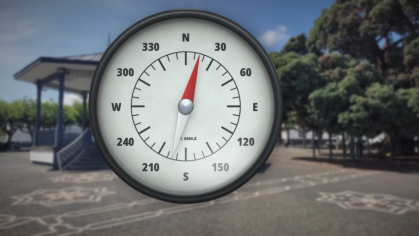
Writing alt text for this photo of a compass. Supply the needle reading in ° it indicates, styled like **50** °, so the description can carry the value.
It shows **15** °
